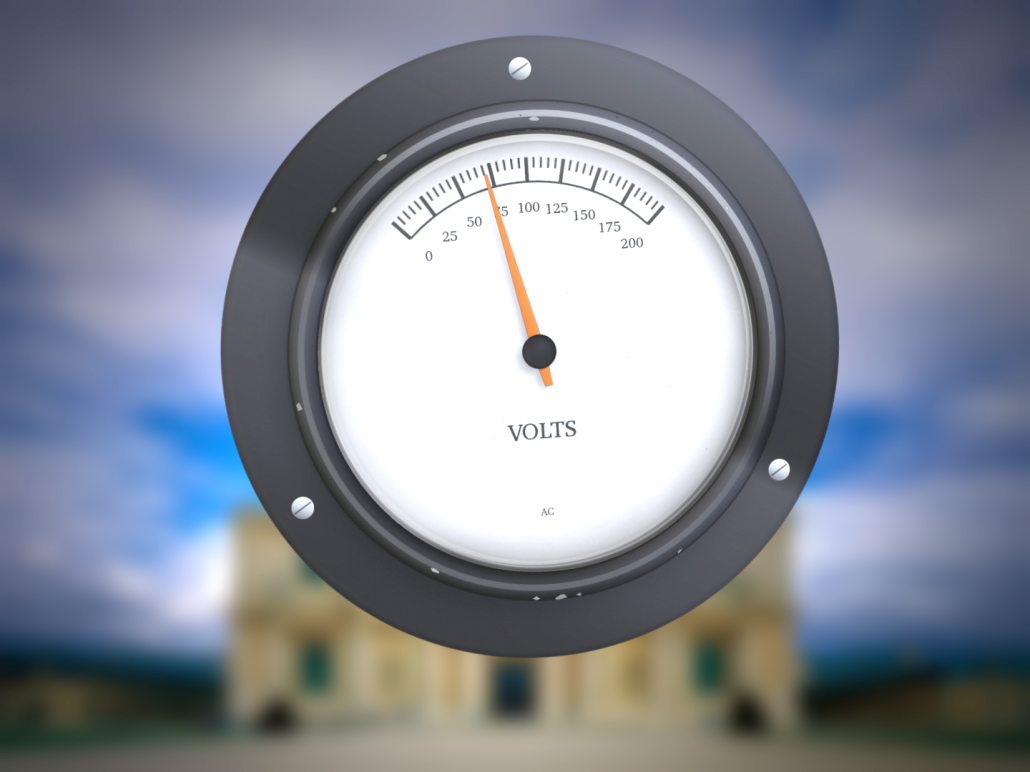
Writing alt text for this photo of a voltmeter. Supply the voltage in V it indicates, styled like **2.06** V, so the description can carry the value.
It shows **70** V
